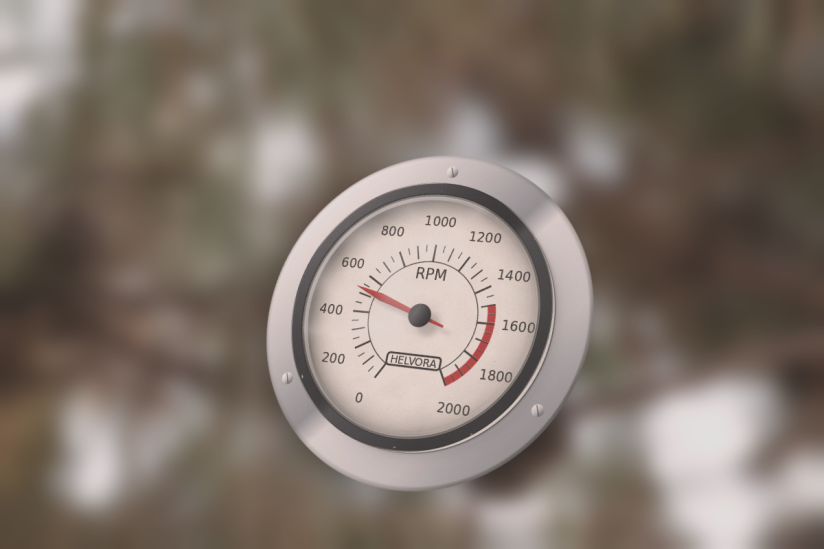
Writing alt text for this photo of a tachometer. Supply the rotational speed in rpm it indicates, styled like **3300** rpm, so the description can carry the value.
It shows **525** rpm
